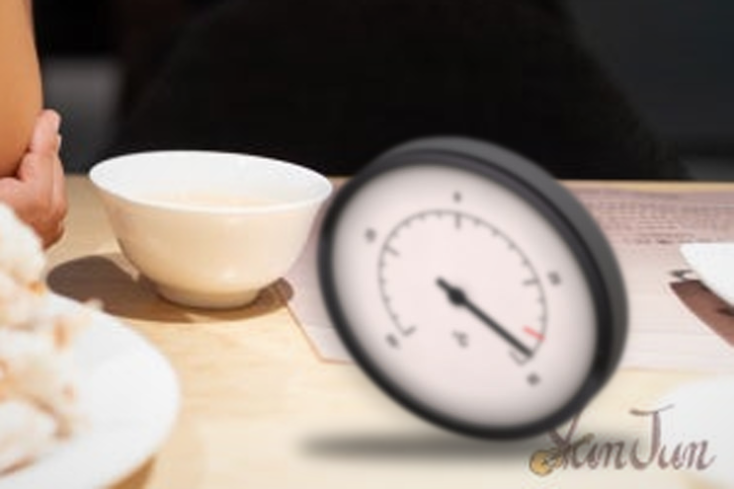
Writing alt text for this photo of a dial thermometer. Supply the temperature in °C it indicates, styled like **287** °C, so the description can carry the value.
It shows **45** °C
